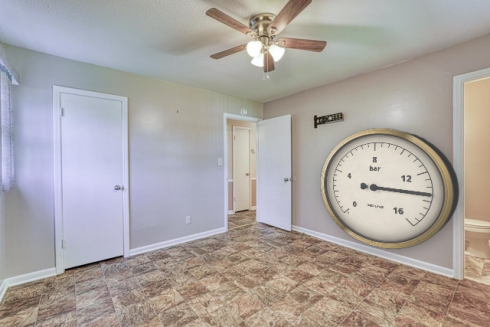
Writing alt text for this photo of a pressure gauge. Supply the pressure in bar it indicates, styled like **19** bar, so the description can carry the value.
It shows **13.5** bar
